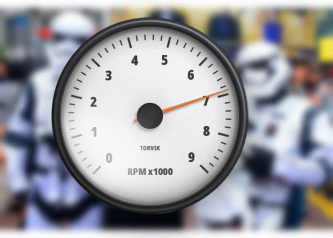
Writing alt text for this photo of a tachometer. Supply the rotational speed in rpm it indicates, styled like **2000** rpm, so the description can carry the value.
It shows **6900** rpm
